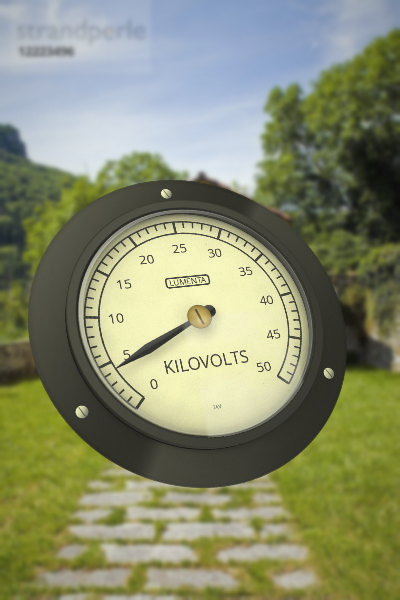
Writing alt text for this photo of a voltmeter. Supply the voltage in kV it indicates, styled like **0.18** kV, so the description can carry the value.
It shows **4** kV
